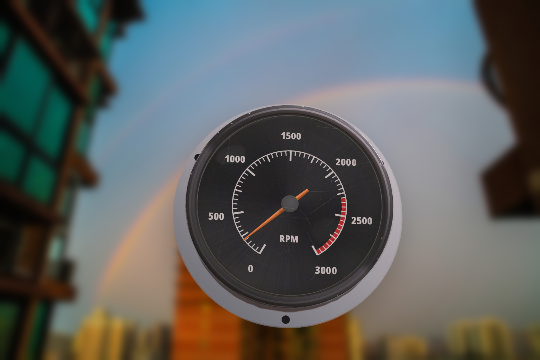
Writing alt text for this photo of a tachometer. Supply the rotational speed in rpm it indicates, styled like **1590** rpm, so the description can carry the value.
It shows **200** rpm
